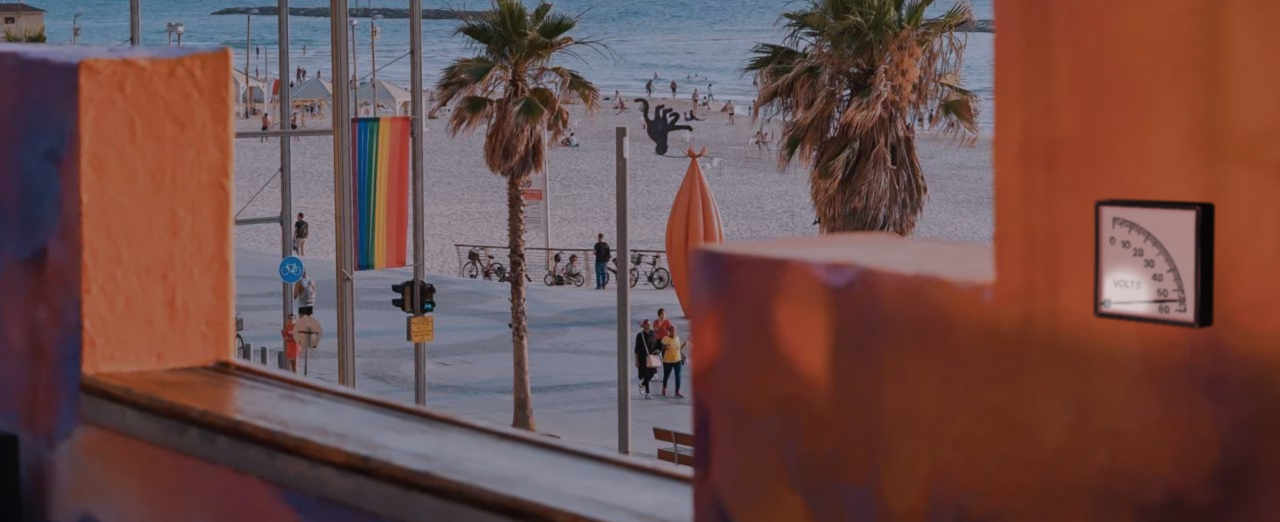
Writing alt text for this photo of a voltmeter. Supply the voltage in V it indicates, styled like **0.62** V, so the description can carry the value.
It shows **55** V
